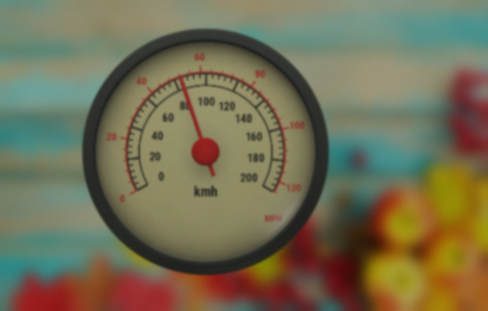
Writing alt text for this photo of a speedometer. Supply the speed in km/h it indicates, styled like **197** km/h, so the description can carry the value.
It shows **84** km/h
